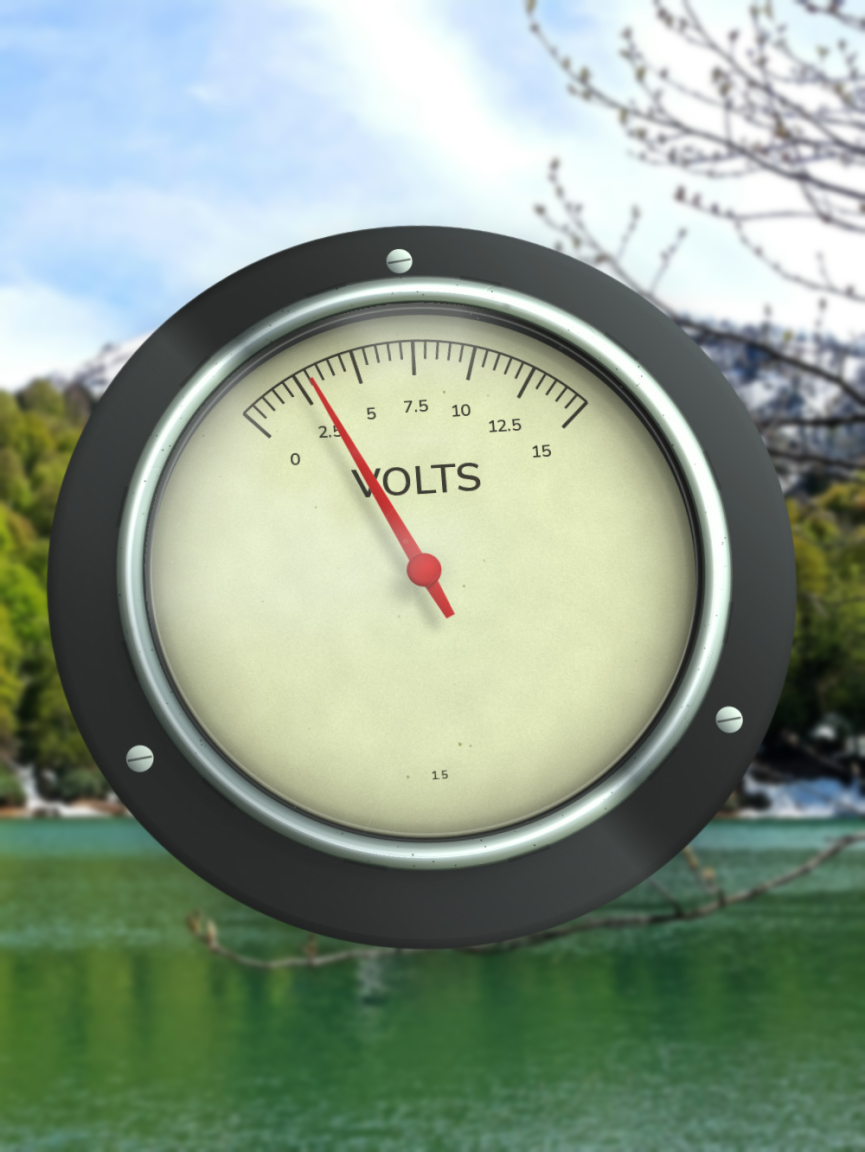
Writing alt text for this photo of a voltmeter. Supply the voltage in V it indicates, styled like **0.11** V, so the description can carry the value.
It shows **3** V
